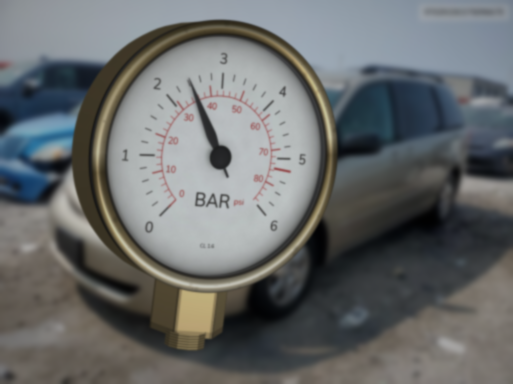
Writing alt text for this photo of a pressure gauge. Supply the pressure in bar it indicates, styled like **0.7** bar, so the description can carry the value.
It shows **2.4** bar
